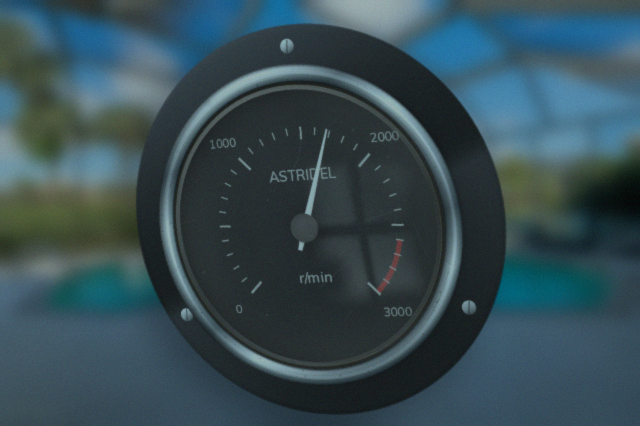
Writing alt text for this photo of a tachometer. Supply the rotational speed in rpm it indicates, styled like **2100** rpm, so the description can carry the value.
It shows **1700** rpm
